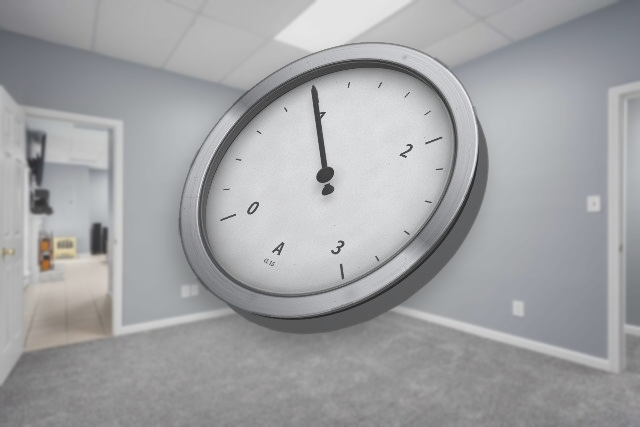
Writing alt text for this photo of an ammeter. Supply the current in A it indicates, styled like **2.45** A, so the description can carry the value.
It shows **1** A
